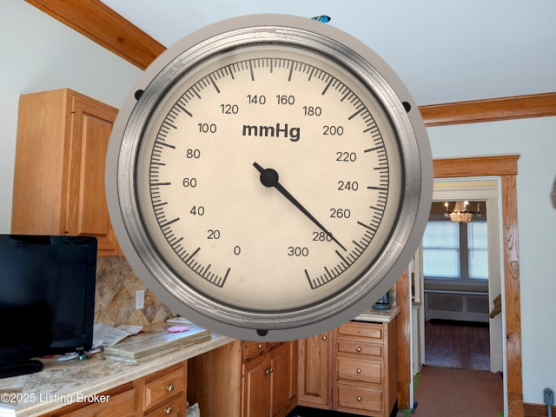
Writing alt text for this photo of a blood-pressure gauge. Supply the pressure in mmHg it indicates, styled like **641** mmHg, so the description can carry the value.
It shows **276** mmHg
